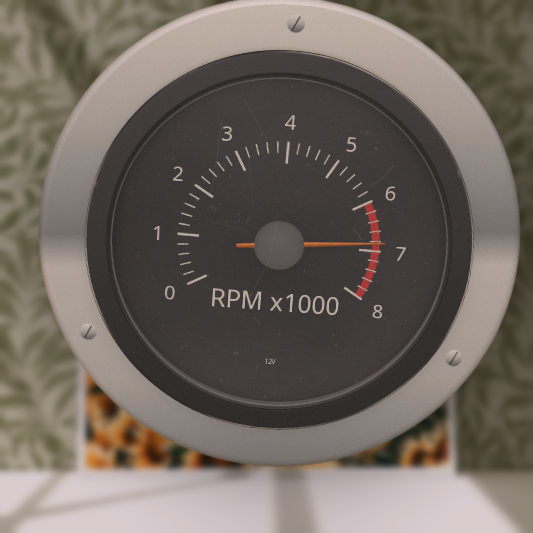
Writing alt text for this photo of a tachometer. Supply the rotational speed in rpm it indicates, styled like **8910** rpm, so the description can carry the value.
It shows **6800** rpm
